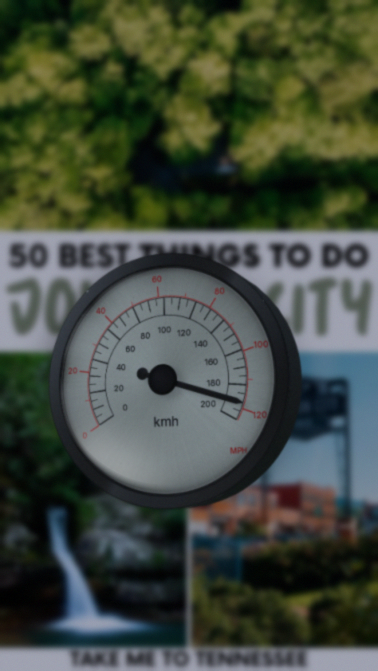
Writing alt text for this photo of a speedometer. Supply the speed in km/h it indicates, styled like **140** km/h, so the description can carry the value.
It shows **190** km/h
